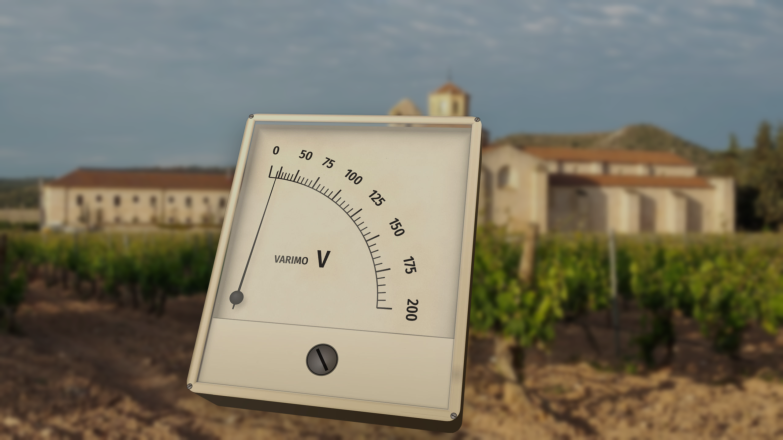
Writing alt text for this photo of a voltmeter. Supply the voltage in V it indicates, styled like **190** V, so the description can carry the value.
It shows **25** V
